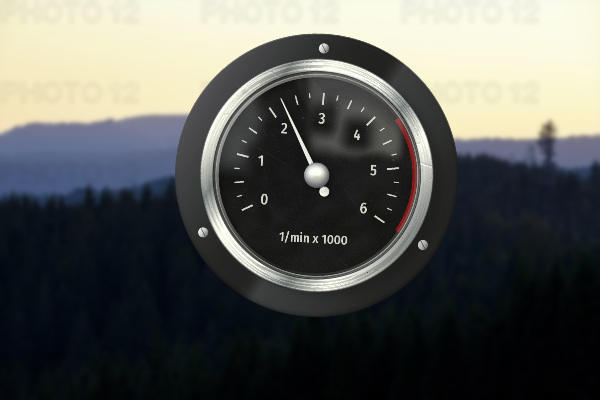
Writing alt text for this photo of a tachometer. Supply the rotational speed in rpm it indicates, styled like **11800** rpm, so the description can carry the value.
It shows **2250** rpm
